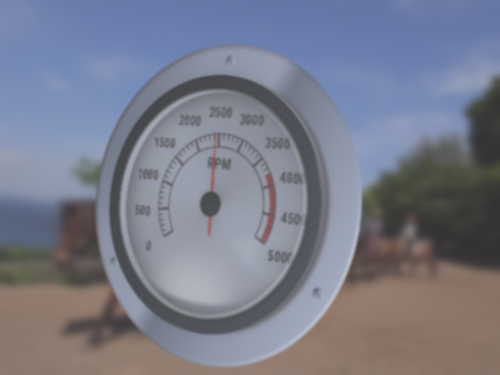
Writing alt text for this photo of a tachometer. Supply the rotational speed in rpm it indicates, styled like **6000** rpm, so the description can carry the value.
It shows **2500** rpm
